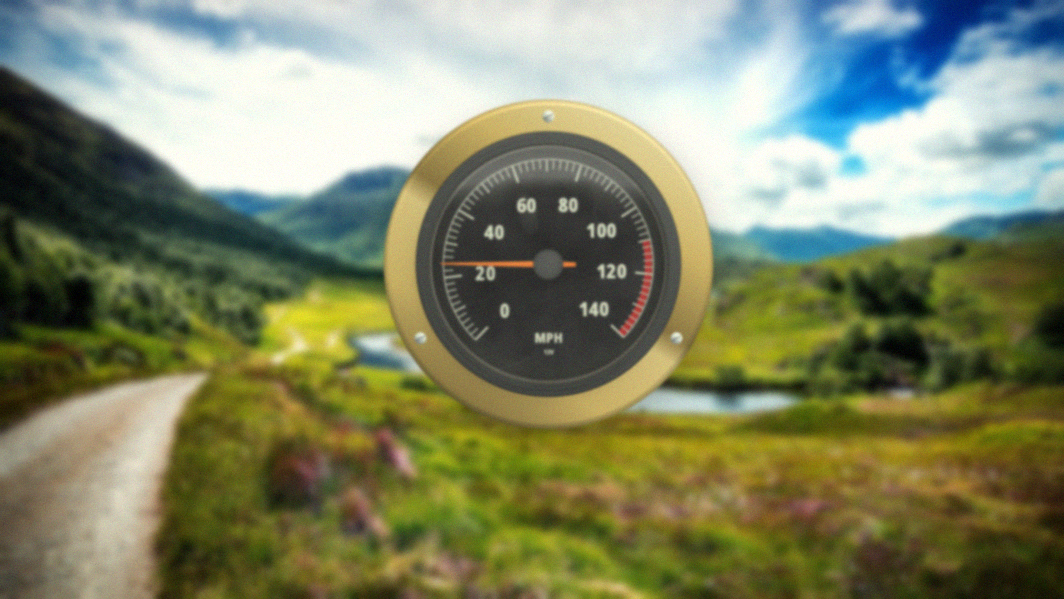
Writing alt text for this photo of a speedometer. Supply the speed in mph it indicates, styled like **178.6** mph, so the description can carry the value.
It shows **24** mph
